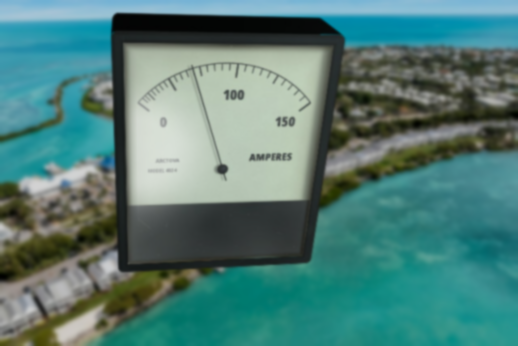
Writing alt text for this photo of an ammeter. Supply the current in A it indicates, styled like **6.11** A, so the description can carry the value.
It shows **70** A
